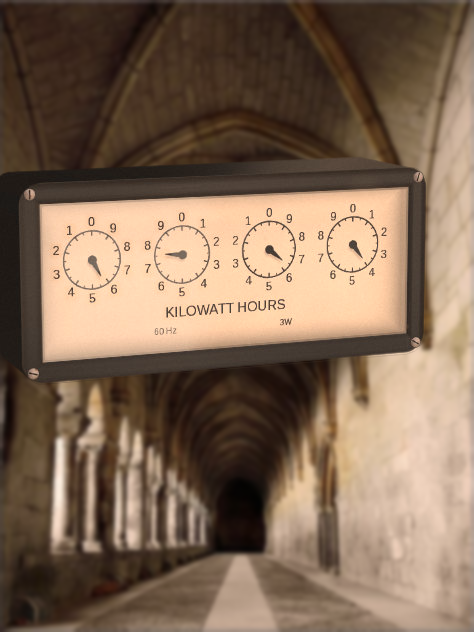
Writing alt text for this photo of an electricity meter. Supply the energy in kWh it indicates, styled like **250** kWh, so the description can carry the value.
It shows **5764** kWh
